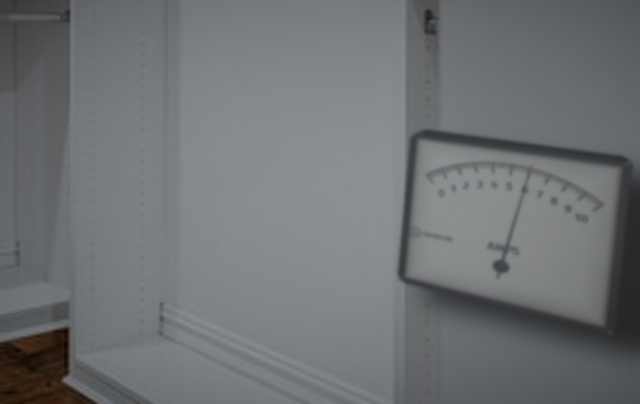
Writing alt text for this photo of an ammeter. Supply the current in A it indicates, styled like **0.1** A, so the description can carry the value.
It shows **6** A
